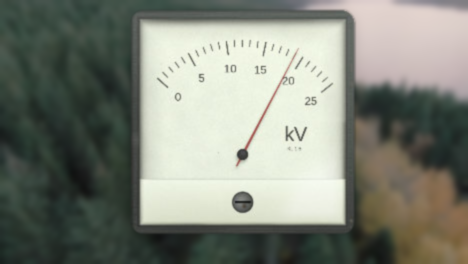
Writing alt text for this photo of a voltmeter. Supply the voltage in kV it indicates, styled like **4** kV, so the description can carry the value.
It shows **19** kV
